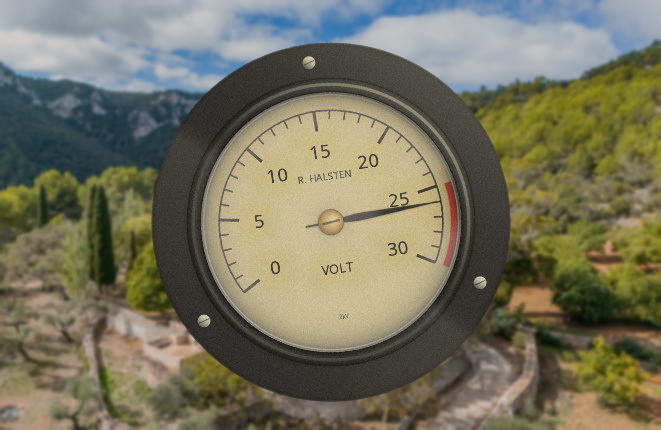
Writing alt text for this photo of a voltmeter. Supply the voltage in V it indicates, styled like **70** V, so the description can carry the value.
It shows **26** V
